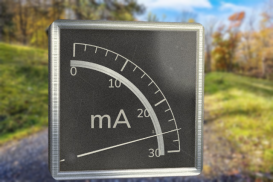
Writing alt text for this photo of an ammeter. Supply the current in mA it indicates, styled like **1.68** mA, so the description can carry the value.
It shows **26** mA
